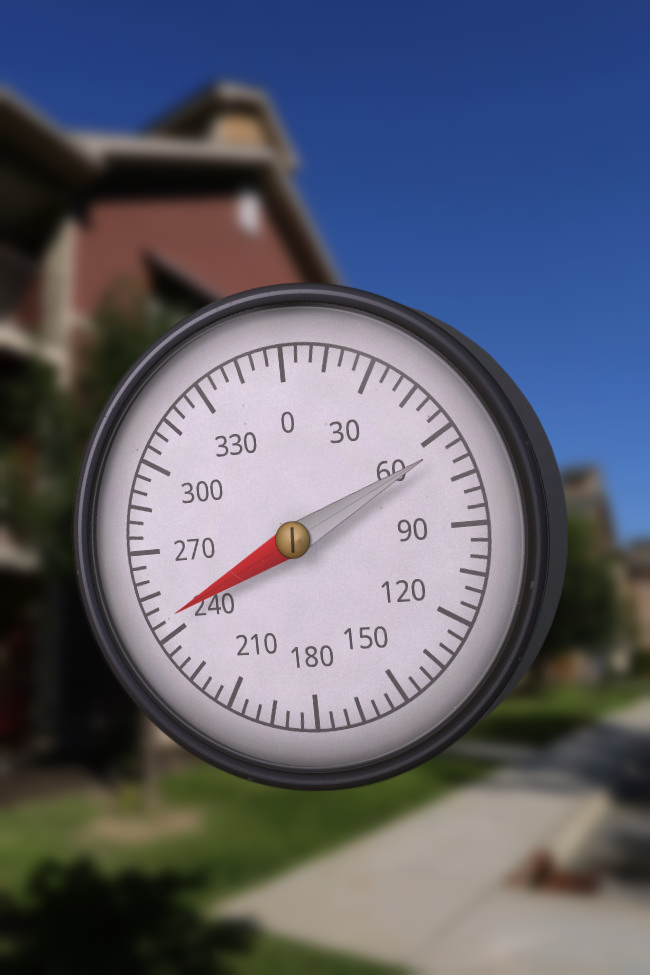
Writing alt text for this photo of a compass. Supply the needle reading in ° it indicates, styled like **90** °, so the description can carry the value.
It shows **245** °
